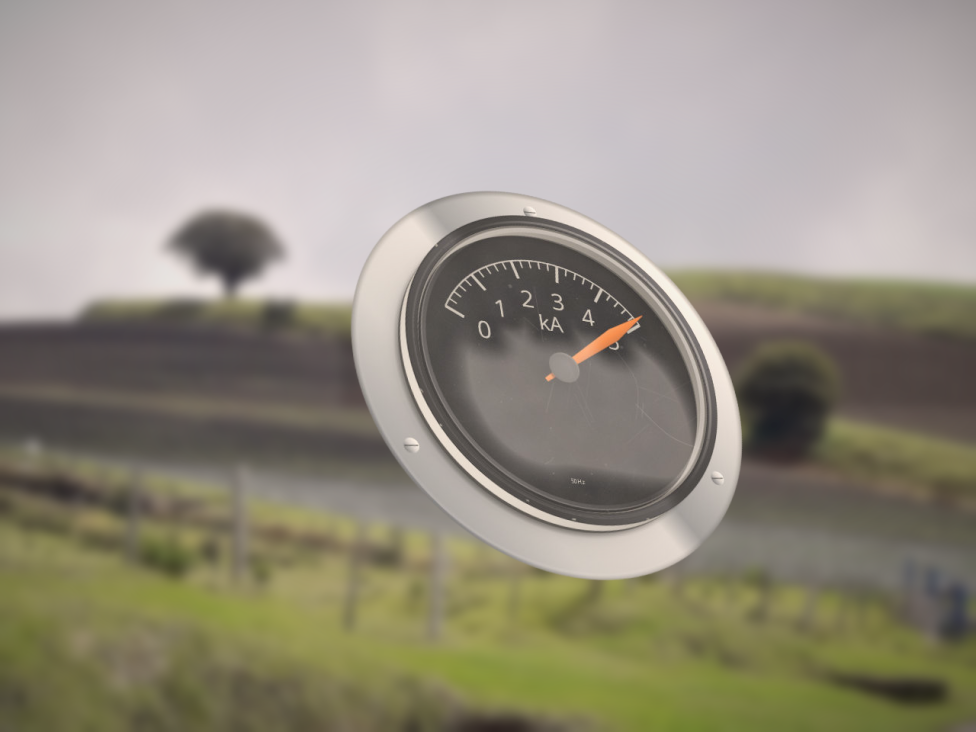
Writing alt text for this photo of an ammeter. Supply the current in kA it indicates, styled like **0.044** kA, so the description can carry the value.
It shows **4.9** kA
